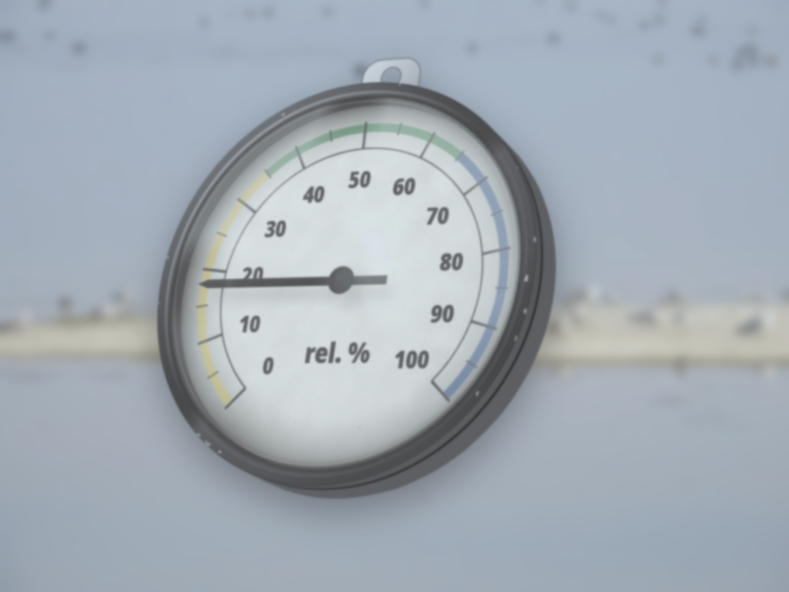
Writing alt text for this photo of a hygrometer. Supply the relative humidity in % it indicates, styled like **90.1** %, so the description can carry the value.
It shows **17.5** %
